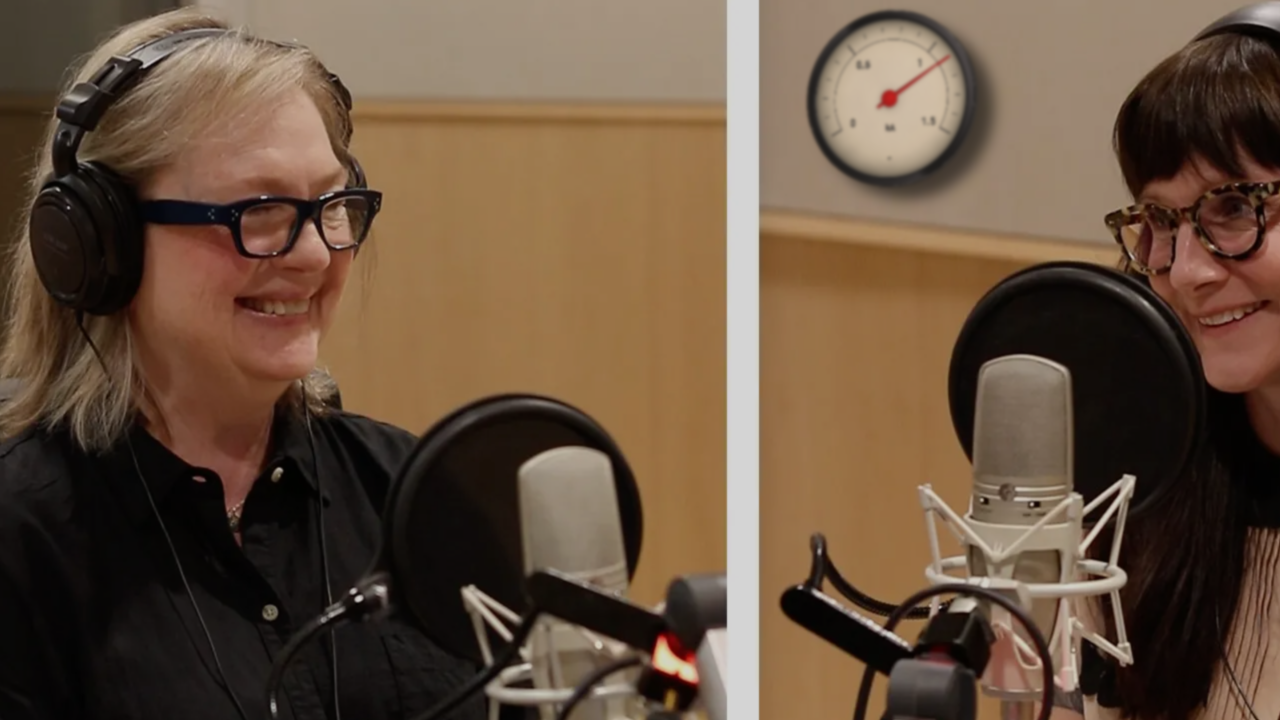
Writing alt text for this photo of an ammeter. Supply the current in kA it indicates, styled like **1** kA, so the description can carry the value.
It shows **1.1** kA
